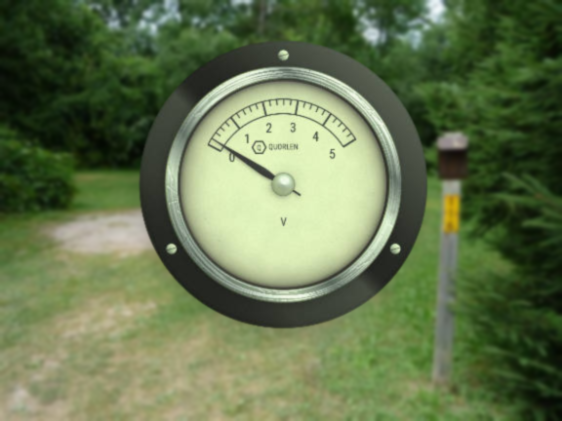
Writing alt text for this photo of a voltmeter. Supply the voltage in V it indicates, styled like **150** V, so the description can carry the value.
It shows **0.2** V
